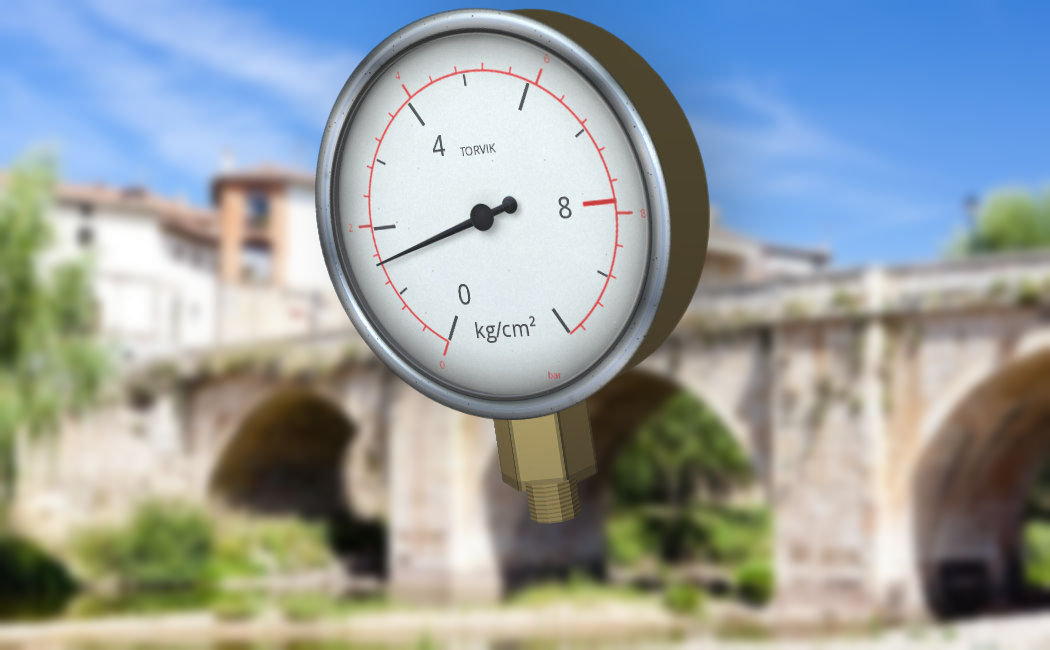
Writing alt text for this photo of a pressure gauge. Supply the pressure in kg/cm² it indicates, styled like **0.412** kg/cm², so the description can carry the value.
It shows **1.5** kg/cm²
